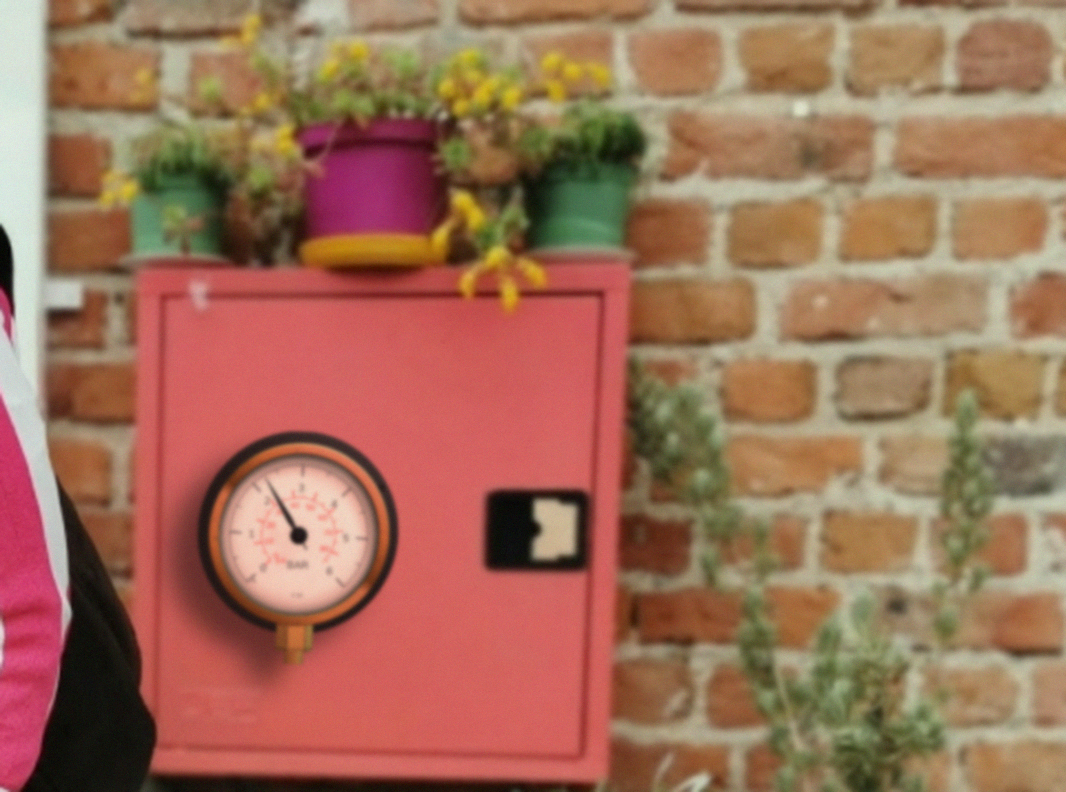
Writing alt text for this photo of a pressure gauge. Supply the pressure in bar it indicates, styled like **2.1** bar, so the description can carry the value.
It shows **2.25** bar
